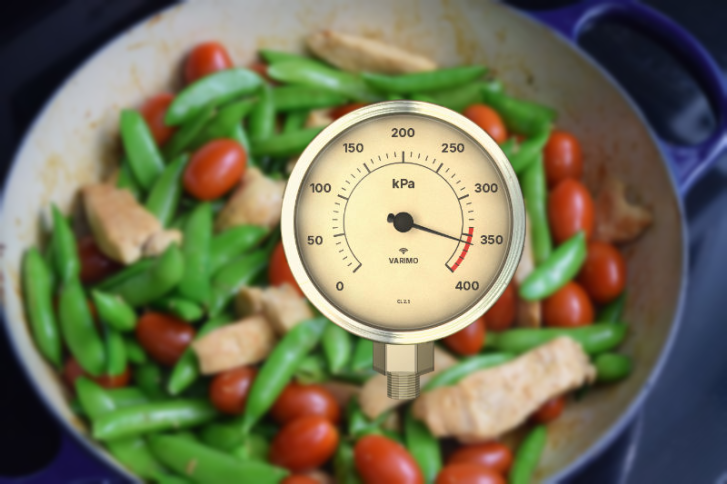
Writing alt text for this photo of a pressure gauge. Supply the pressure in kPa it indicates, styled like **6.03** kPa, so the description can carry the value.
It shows **360** kPa
